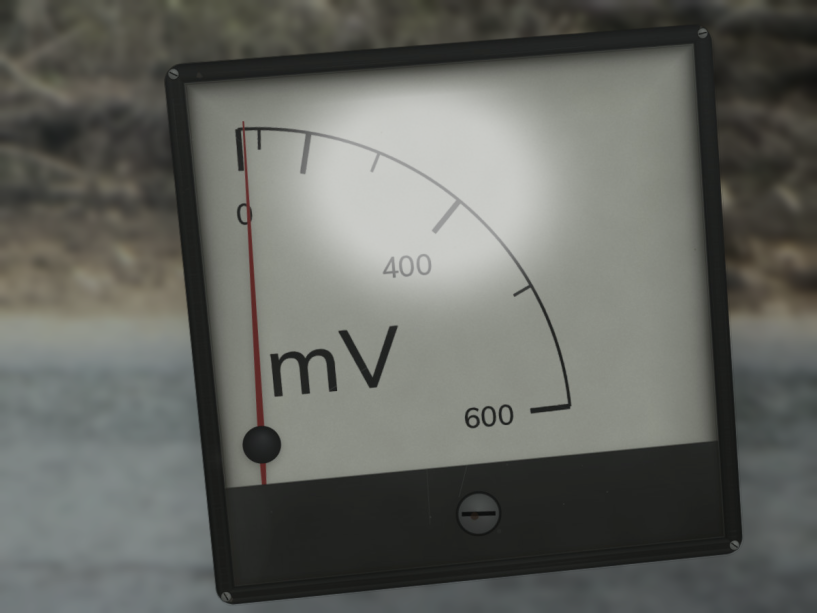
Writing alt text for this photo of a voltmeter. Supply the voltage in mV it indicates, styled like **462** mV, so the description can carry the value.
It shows **50** mV
